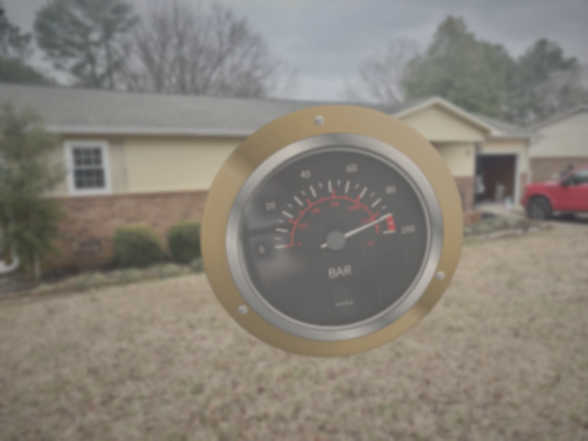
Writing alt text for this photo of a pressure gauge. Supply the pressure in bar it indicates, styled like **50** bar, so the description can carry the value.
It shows **90** bar
